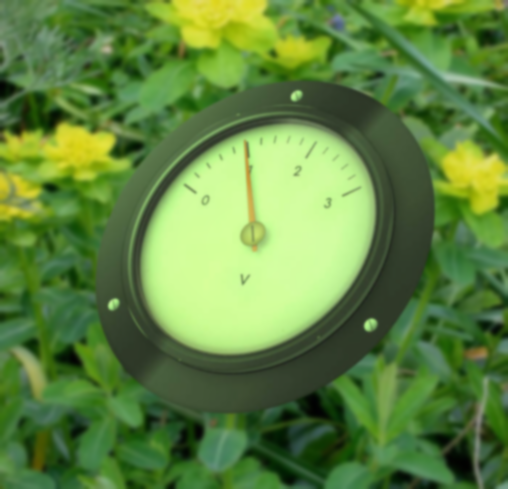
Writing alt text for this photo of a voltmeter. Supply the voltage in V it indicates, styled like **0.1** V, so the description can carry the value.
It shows **1** V
